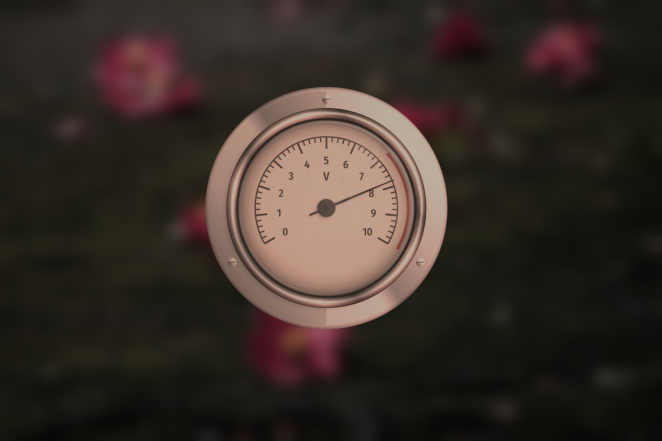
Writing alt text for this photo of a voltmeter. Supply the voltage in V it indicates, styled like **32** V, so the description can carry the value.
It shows **7.8** V
